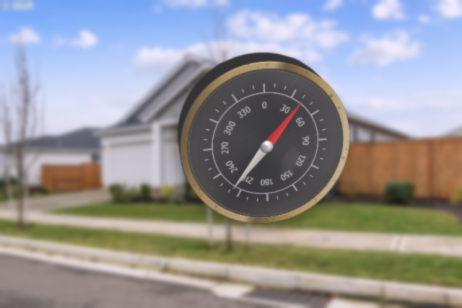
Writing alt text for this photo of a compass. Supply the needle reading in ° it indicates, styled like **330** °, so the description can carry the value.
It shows **40** °
